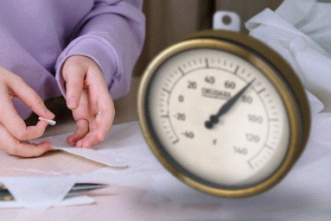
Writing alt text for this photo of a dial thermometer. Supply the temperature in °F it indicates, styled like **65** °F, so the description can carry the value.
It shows **72** °F
